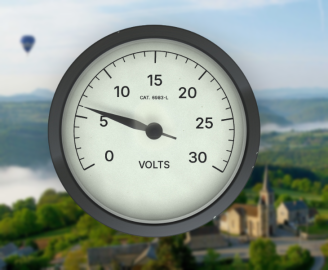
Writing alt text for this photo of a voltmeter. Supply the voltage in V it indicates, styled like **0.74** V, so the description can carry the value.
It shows **6** V
